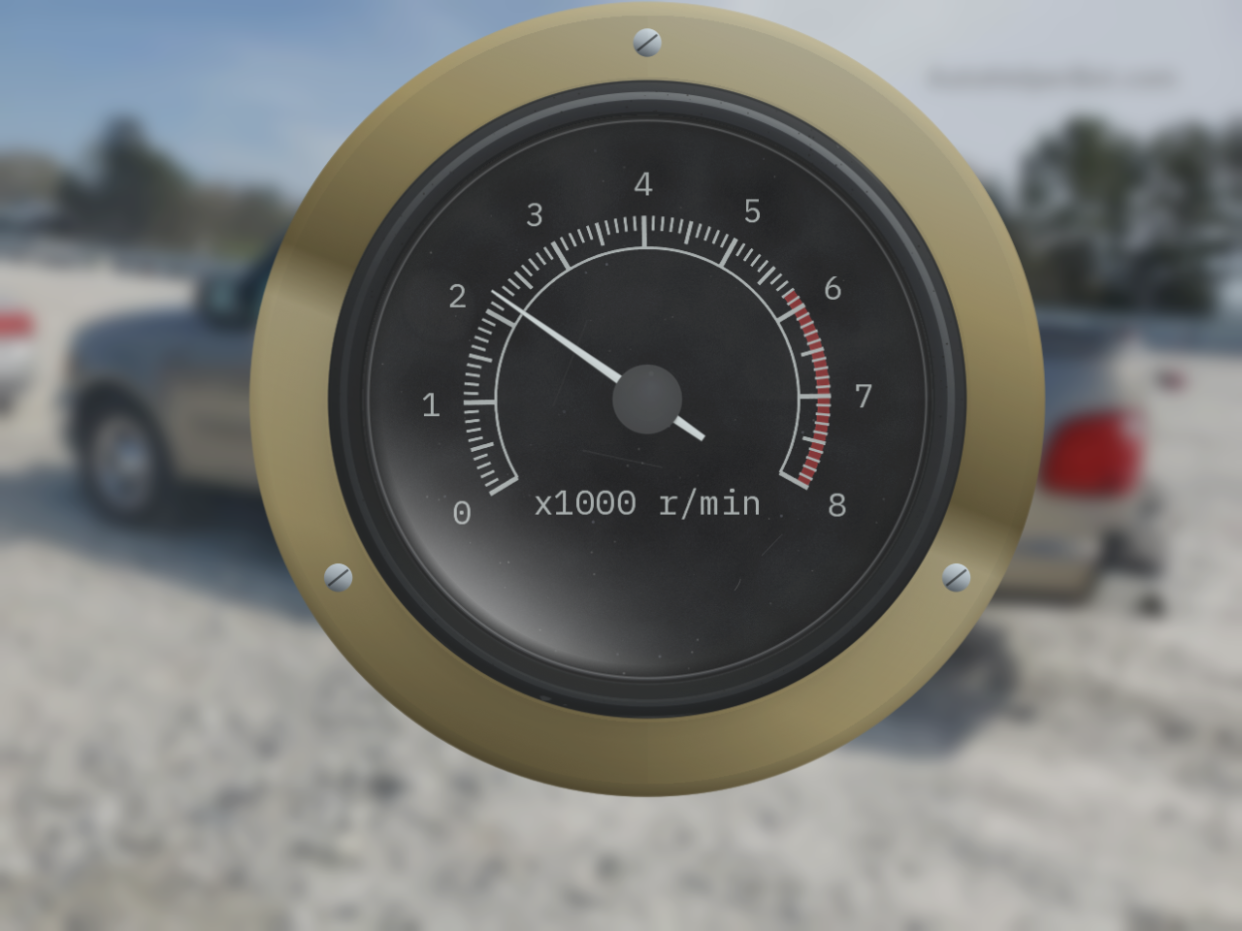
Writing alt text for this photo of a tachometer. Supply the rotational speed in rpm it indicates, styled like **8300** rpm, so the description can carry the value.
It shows **2200** rpm
